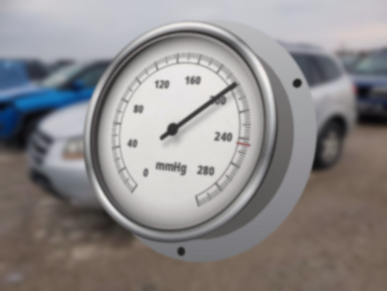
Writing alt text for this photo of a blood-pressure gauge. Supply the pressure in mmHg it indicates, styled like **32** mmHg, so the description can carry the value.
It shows **200** mmHg
